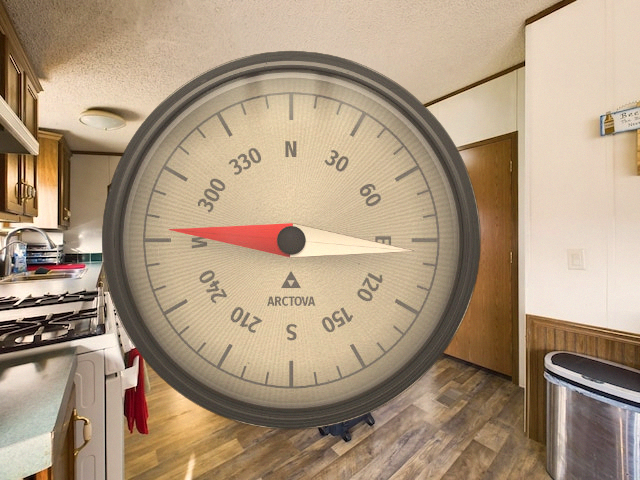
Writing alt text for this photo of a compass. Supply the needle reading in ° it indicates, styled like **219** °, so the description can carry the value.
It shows **275** °
